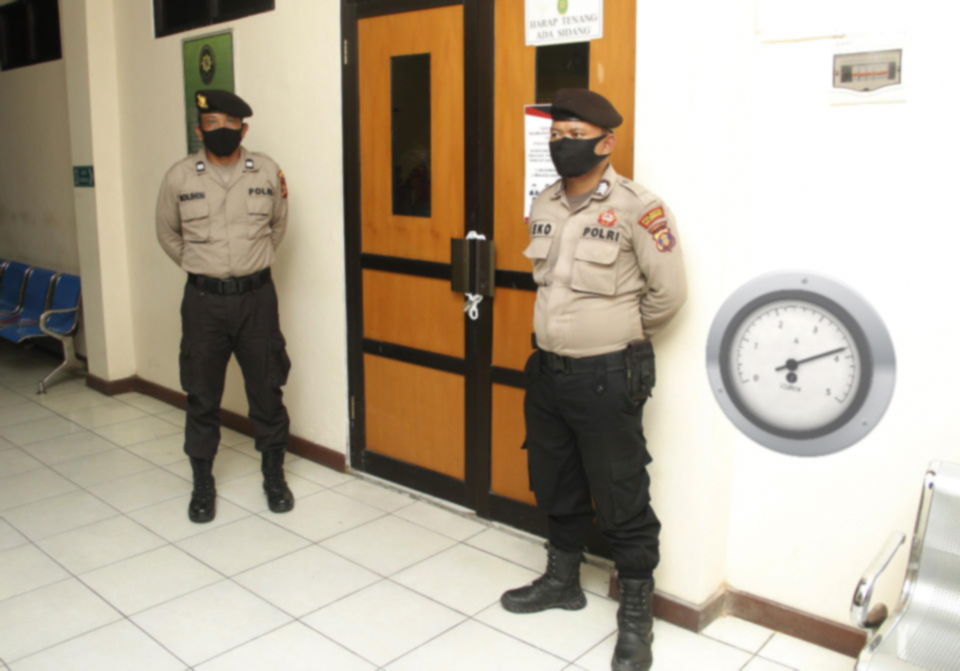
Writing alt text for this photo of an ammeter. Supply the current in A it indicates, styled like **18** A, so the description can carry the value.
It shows **3.8** A
